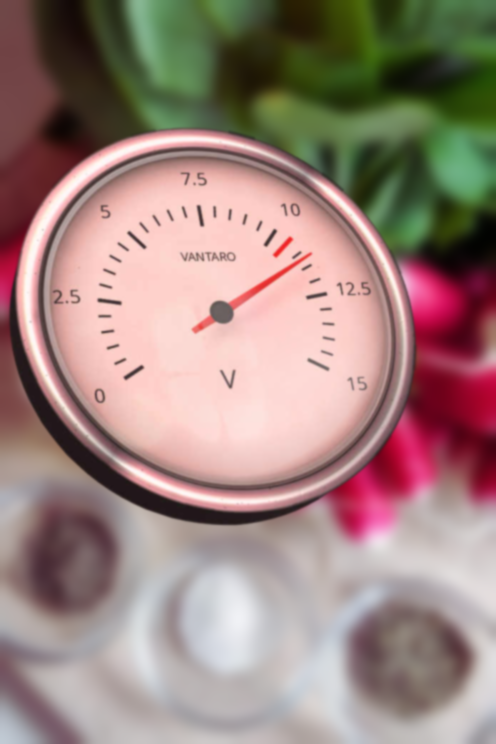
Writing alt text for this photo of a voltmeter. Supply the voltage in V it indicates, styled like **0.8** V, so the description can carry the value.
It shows **11.25** V
